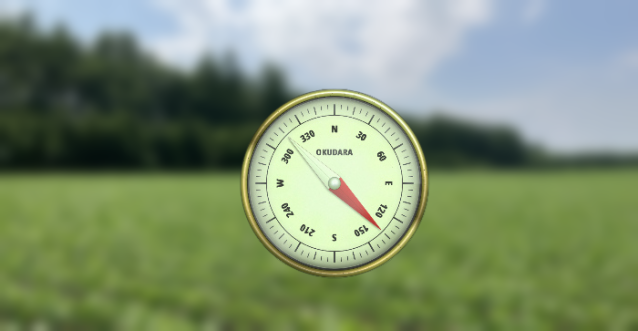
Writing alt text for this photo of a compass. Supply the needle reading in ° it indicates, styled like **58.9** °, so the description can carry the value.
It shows **135** °
